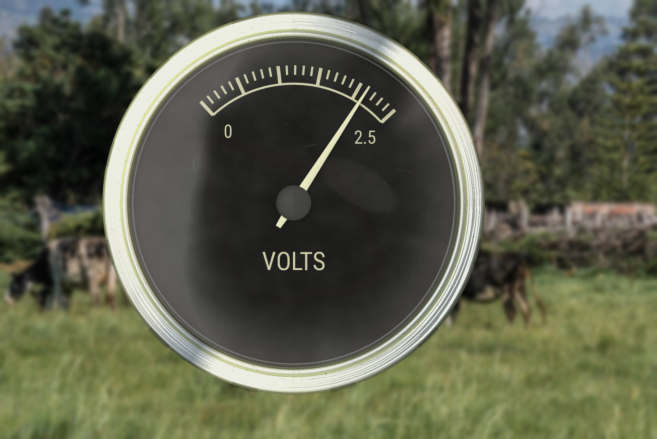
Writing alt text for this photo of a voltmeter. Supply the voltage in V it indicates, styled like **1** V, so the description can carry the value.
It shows **2.1** V
